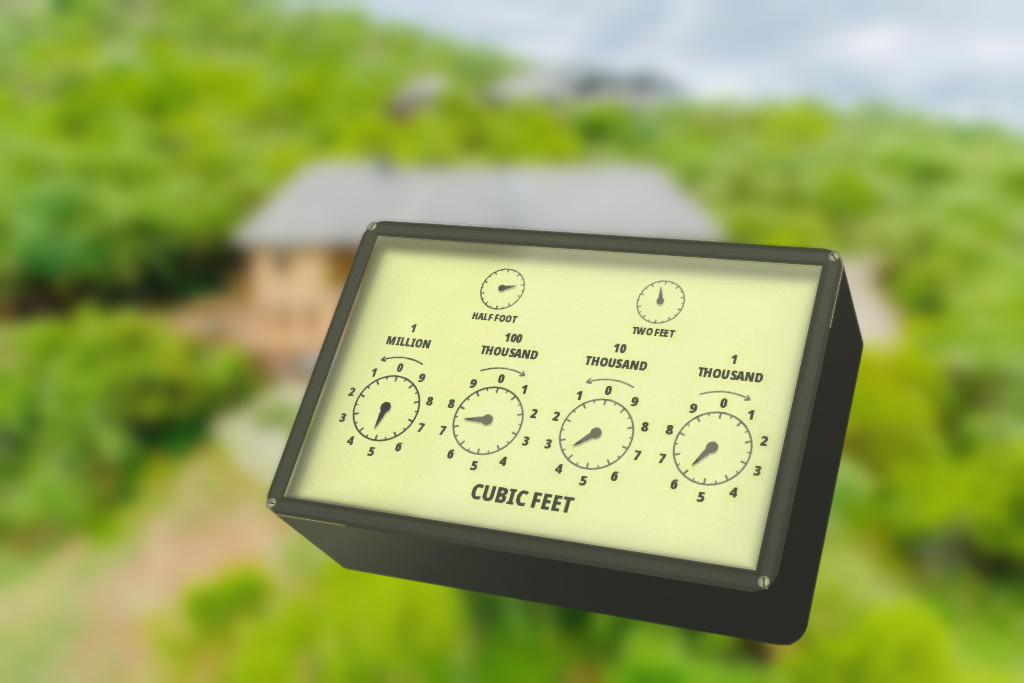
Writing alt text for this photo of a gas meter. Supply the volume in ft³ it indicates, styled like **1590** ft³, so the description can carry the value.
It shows **473600** ft³
